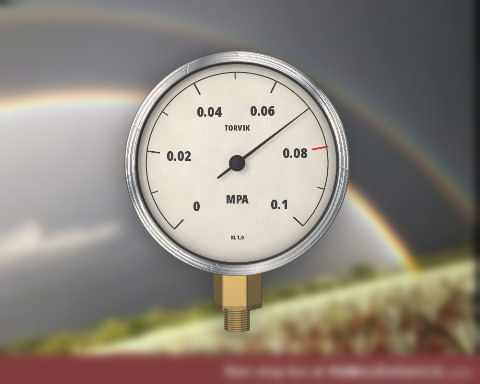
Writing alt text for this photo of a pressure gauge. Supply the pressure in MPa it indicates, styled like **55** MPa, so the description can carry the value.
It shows **0.07** MPa
